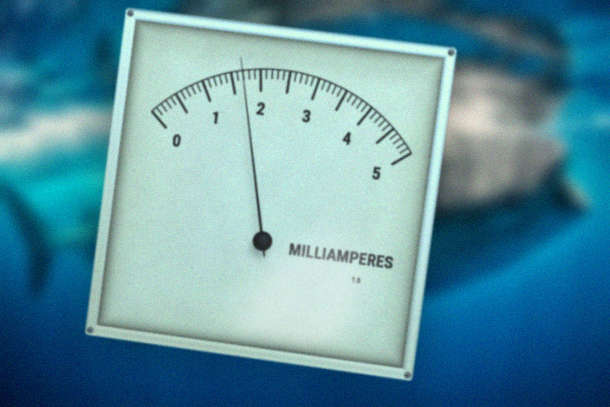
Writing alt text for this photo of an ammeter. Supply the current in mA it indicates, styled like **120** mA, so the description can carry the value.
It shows **1.7** mA
